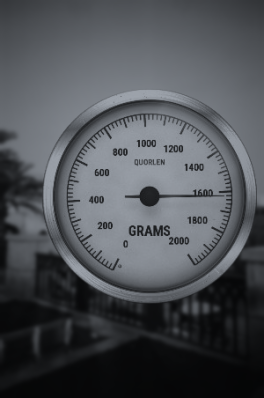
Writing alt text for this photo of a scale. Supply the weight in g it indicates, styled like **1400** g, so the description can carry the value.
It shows **1620** g
